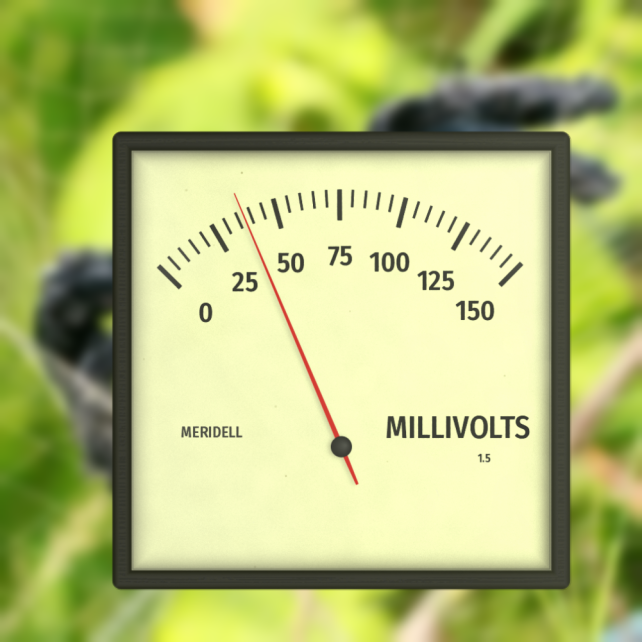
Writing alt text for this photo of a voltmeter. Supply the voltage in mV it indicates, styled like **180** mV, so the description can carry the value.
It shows **37.5** mV
